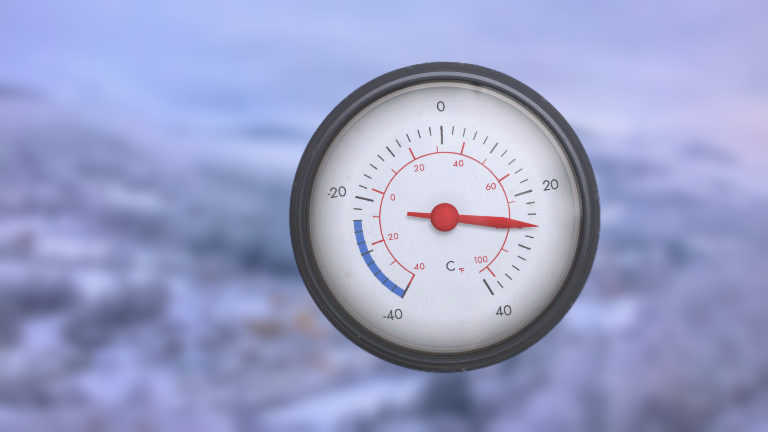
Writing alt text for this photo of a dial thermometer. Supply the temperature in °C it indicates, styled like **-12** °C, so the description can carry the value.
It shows **26** °C
